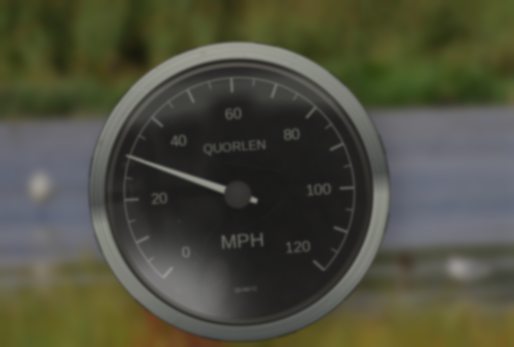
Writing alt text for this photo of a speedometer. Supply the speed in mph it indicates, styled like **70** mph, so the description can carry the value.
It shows **30** mph
